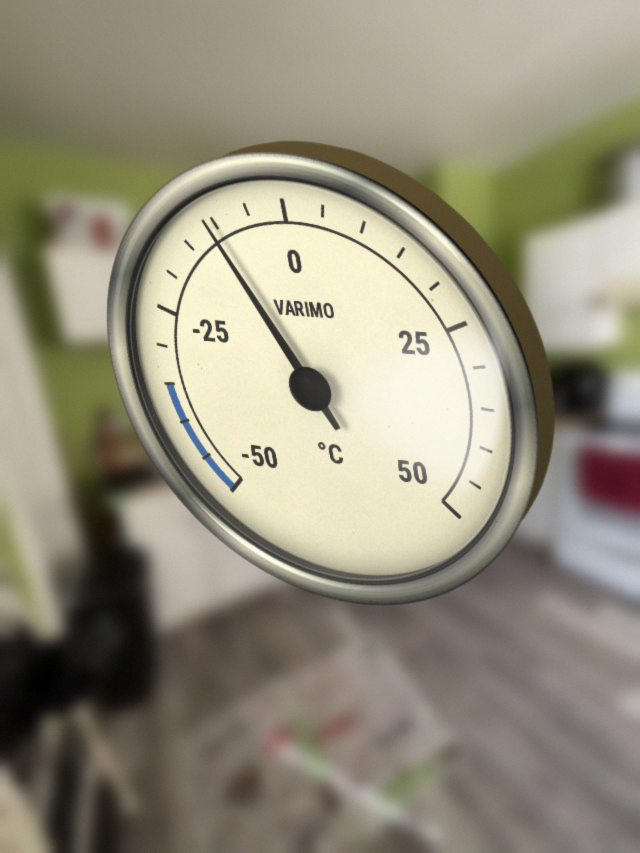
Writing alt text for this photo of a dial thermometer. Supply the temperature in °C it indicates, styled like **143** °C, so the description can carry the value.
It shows **-10** °C
